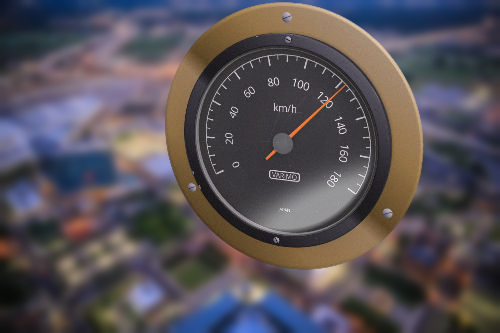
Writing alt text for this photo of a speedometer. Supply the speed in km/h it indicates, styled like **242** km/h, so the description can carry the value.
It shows **122.5** km/h
